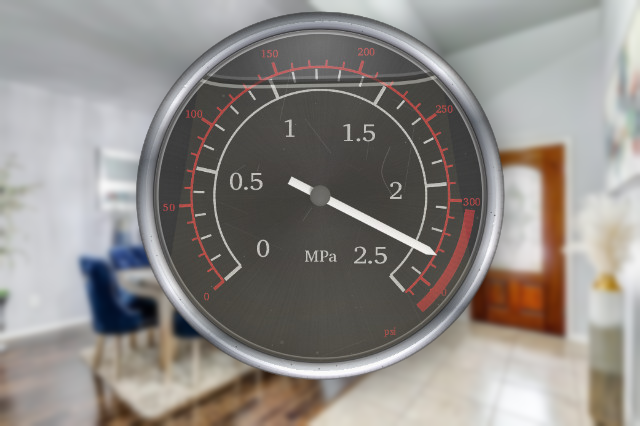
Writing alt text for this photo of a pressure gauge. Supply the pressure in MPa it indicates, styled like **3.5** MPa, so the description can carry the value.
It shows **2.3** MPa
